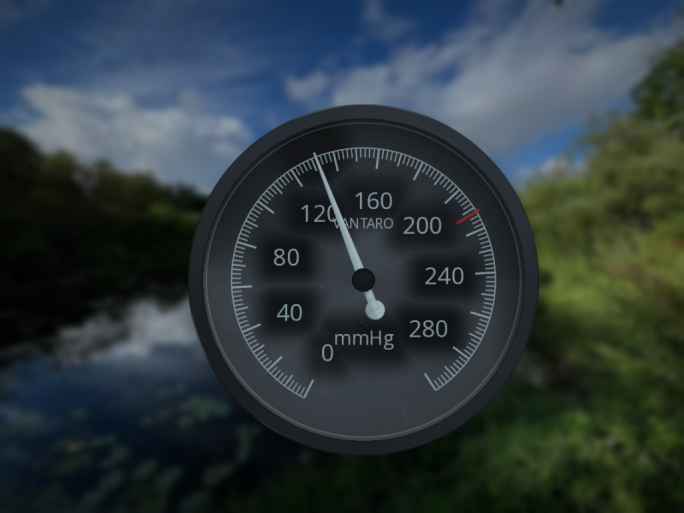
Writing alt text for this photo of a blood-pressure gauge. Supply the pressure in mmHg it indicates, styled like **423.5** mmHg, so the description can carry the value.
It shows **132** mmHg
